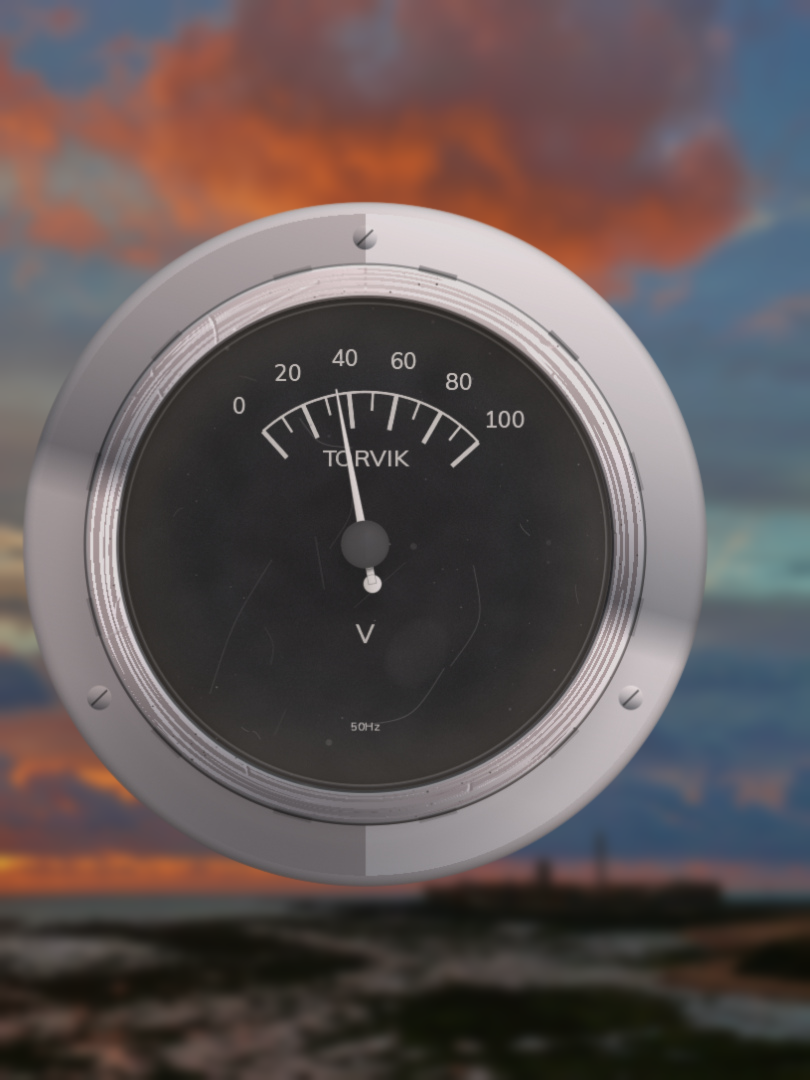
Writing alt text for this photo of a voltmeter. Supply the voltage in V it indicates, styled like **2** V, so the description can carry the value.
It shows **35** V
